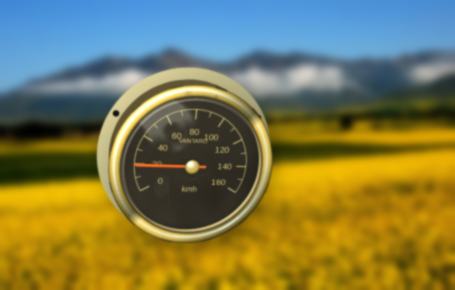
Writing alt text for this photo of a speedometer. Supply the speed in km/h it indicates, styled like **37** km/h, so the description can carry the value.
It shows **20** km/h
